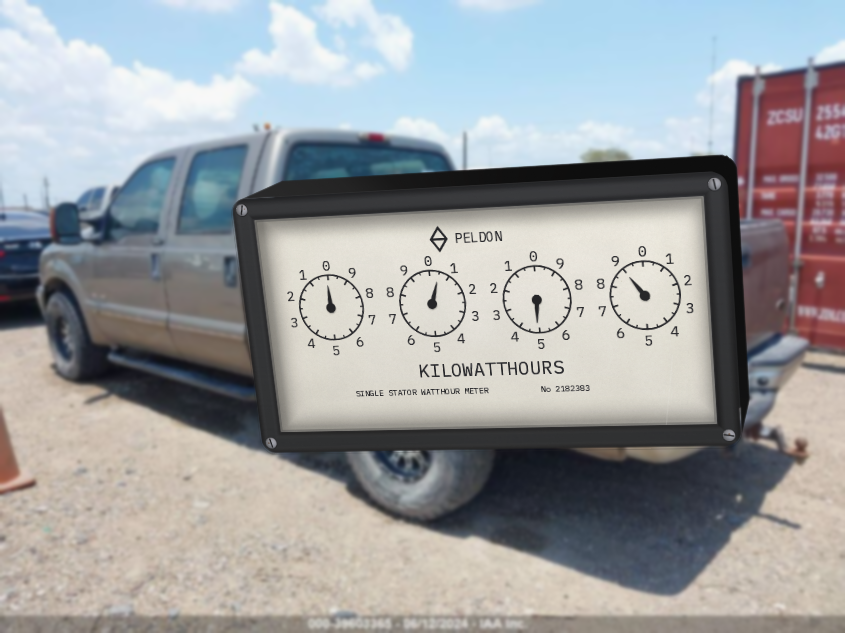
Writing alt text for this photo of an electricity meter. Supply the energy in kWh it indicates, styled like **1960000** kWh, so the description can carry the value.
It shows **49** kWh
